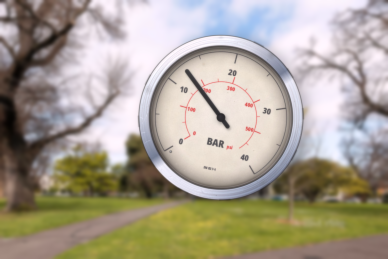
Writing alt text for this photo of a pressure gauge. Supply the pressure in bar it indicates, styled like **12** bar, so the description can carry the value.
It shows **12.5** bar
